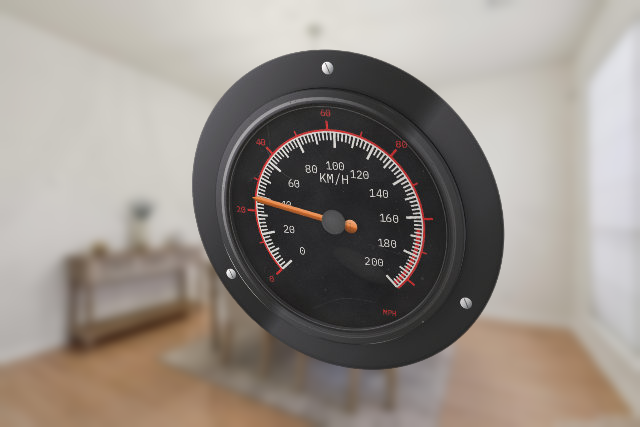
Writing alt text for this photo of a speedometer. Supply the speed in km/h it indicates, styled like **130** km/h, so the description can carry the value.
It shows **40** km/h
